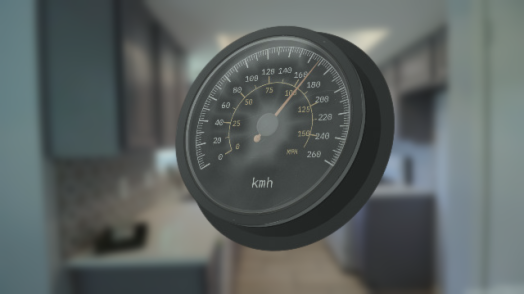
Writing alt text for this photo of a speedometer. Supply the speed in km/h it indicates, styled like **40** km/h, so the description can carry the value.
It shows **170** km/h
